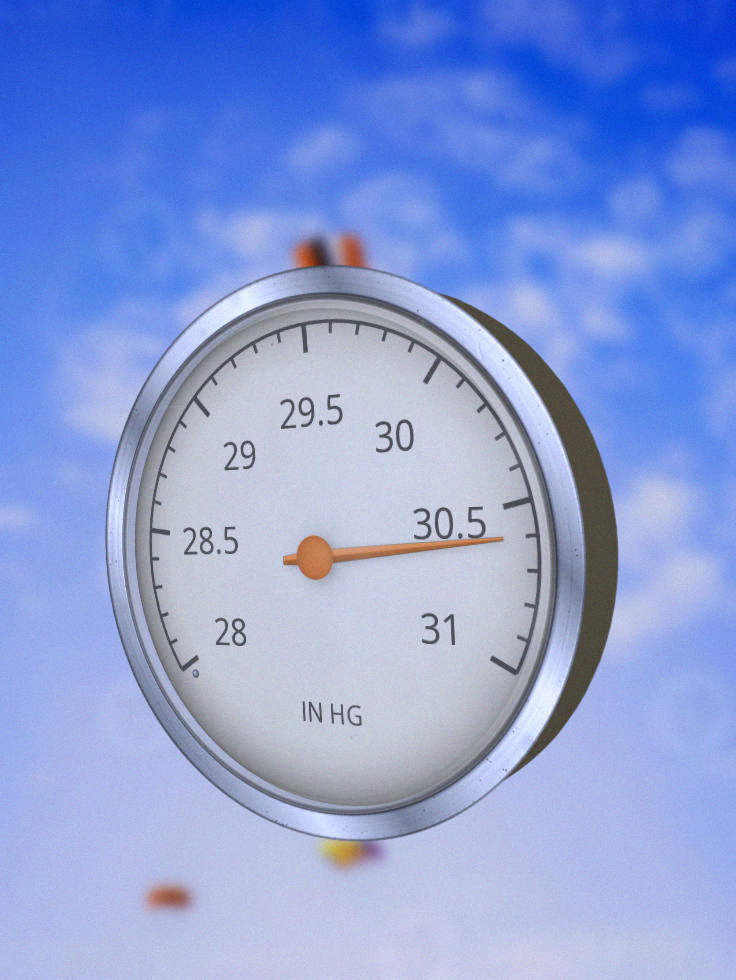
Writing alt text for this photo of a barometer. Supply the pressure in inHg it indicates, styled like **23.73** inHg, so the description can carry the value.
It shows **30.6** inHg
